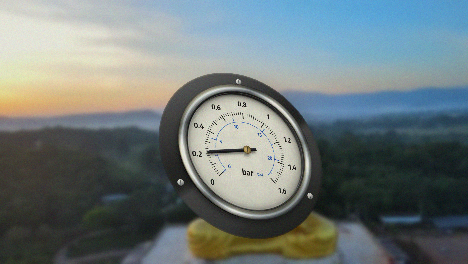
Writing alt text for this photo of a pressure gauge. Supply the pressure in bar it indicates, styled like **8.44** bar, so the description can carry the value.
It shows **0.2** bar
